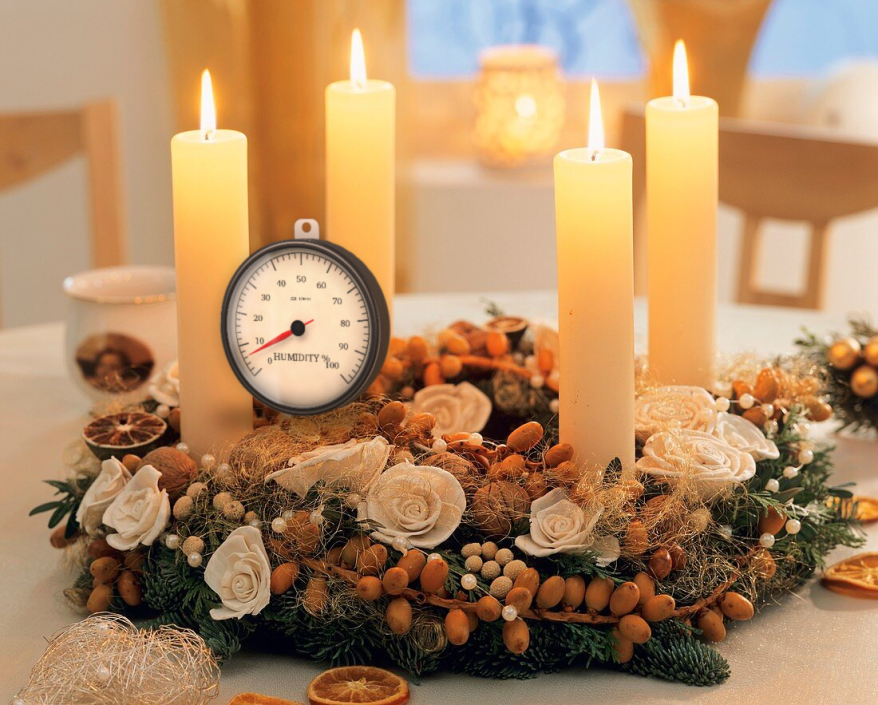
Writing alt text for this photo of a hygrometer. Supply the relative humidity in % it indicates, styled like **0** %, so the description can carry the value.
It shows **6** %
